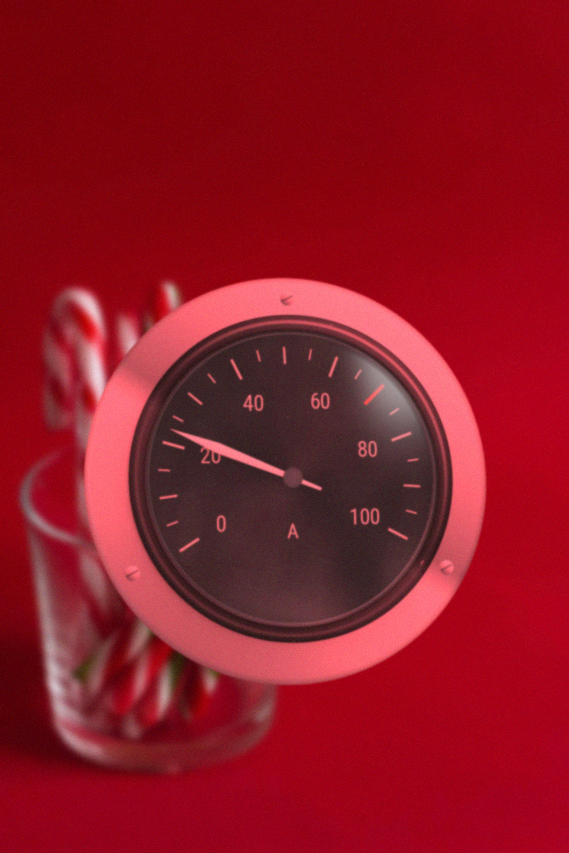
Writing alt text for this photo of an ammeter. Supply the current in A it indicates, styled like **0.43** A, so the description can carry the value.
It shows **22.5** A
